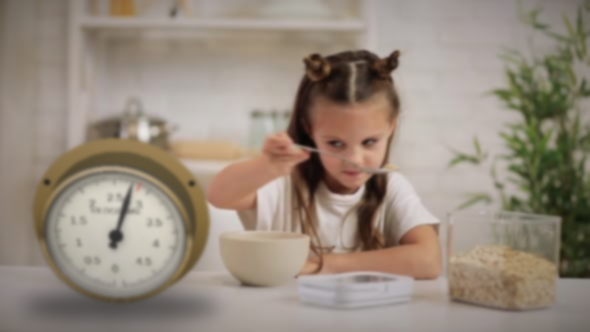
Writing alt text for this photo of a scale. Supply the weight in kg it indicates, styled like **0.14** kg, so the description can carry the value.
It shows **2.75** kg
